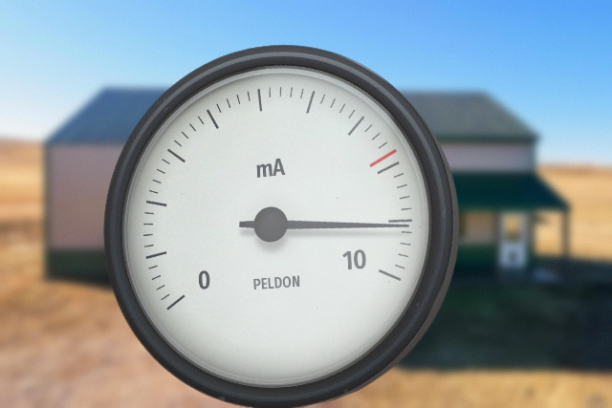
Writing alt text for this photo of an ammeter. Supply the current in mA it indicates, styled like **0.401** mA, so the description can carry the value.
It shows **9.1** mA
